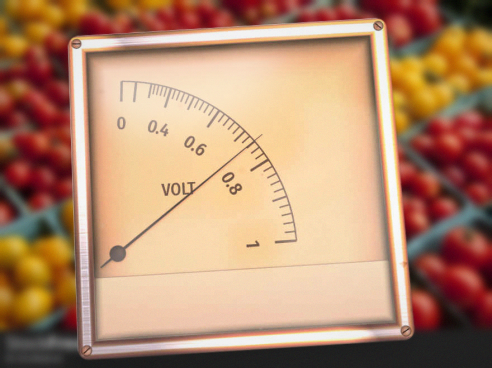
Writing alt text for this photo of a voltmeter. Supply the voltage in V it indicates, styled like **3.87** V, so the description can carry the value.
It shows **0.74** V
